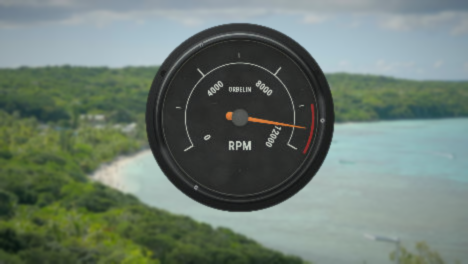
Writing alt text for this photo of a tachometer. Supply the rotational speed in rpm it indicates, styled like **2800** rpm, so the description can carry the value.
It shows **11000** rpm
